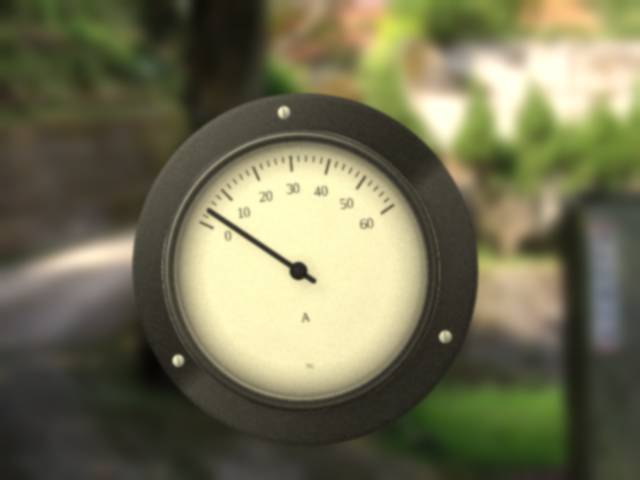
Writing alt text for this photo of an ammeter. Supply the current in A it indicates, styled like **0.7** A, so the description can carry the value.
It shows **4** A
